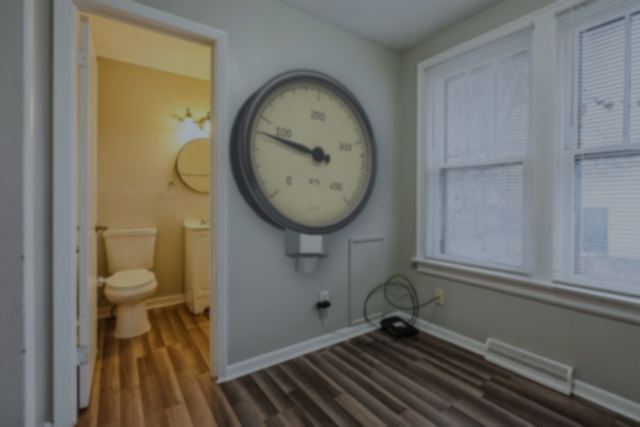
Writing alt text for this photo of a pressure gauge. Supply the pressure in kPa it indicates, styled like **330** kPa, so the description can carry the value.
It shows **80** kPa
